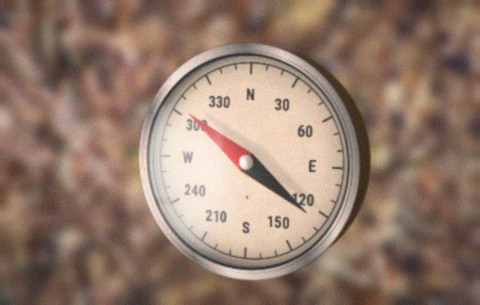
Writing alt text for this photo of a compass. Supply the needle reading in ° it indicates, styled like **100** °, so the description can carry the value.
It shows **305** °
